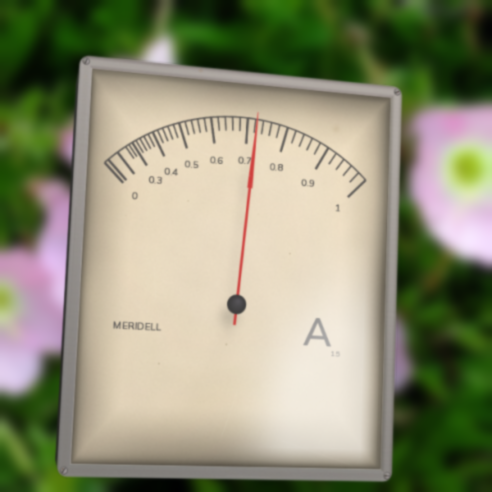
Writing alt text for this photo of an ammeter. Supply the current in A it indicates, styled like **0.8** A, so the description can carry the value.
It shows **0.72** A
